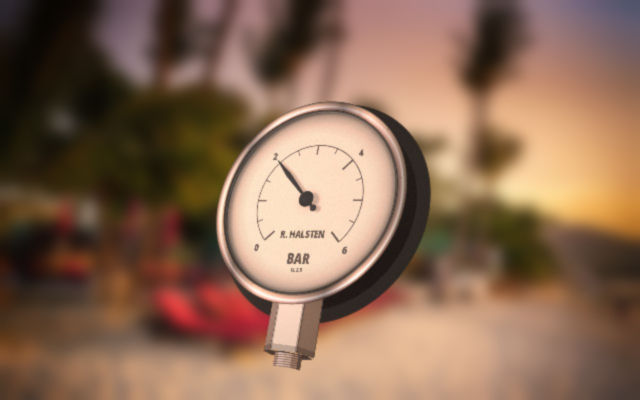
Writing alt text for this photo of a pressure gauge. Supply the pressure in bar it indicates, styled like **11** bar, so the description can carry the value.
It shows **2** bar
